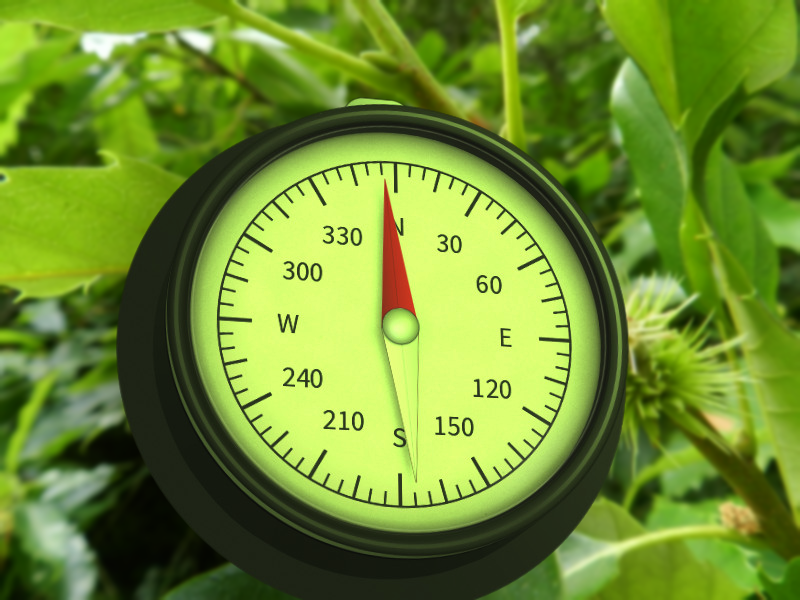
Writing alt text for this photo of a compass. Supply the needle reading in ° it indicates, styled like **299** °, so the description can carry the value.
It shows **355** °
